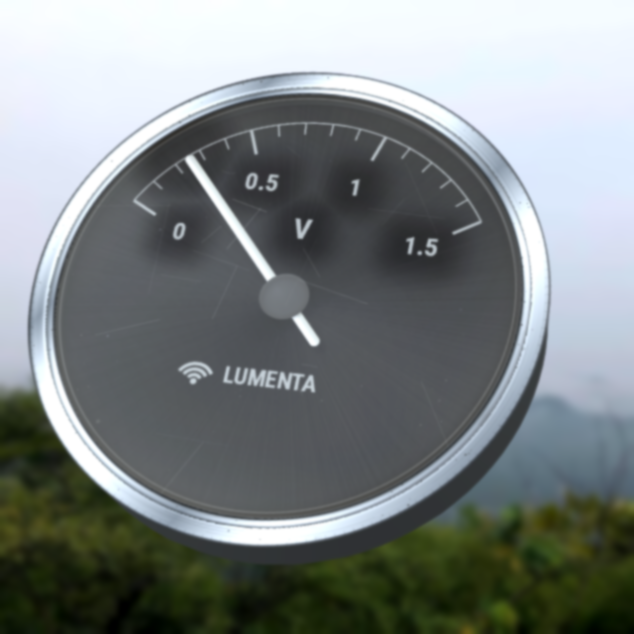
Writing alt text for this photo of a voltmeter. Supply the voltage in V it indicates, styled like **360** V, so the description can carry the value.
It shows **0.25** V
